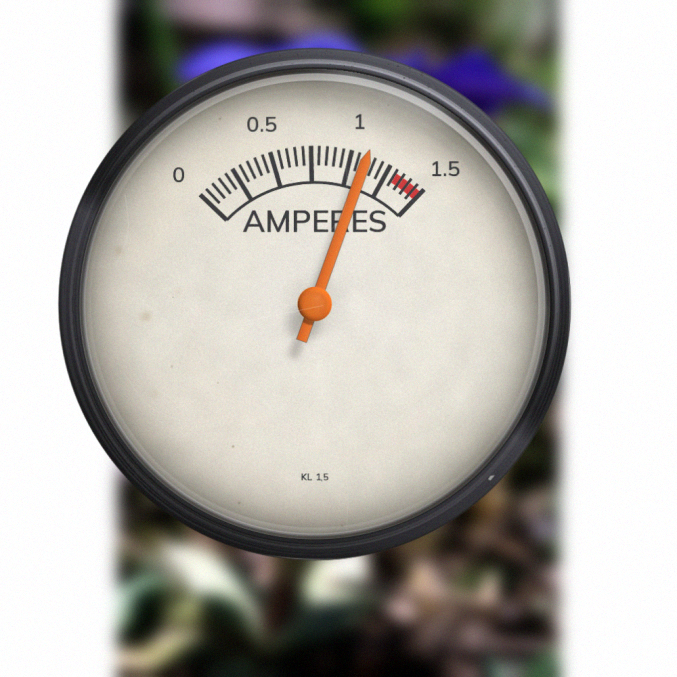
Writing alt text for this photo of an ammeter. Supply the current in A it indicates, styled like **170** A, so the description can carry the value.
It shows **1.1** A
